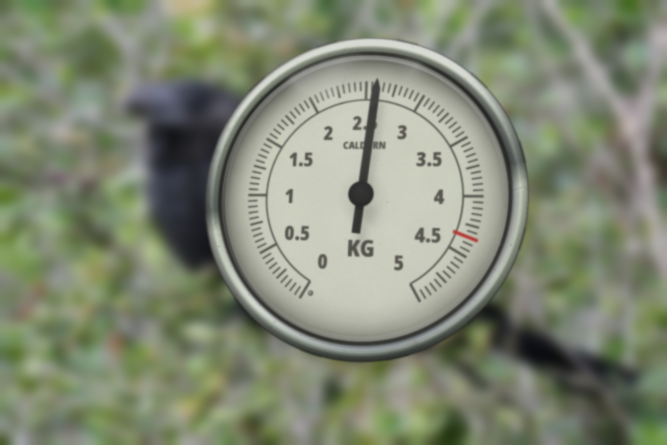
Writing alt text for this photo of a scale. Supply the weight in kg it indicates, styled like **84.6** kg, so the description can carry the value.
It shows **2.6** kg
